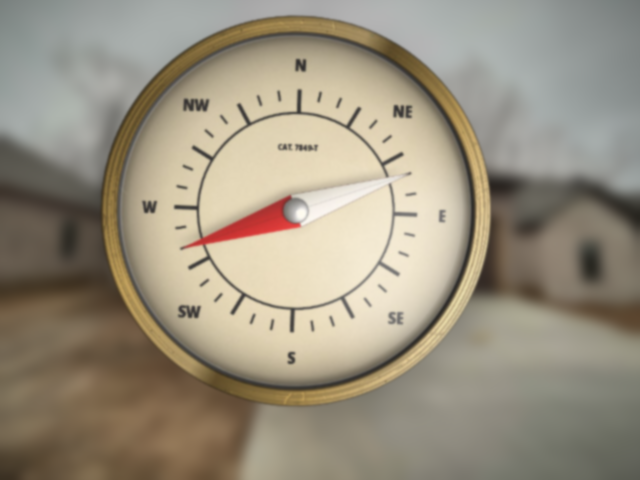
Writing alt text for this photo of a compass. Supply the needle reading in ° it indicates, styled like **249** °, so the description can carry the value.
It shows **250** °
